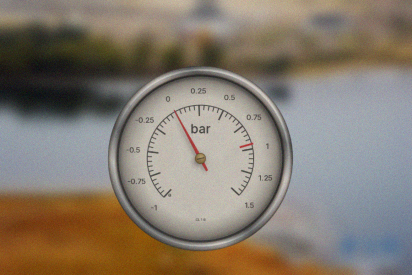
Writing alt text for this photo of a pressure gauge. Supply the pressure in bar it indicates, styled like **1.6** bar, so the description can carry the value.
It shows **0** bar
